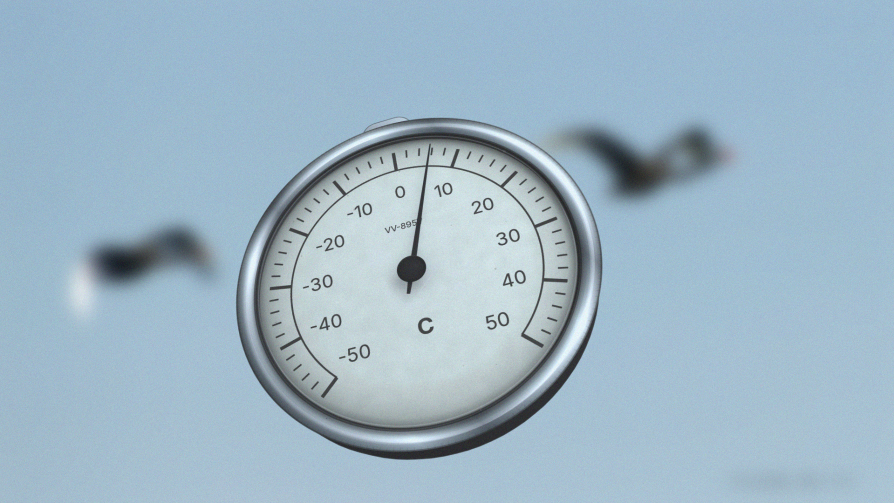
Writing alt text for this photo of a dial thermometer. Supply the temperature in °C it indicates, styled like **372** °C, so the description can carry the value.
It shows **6** °C
